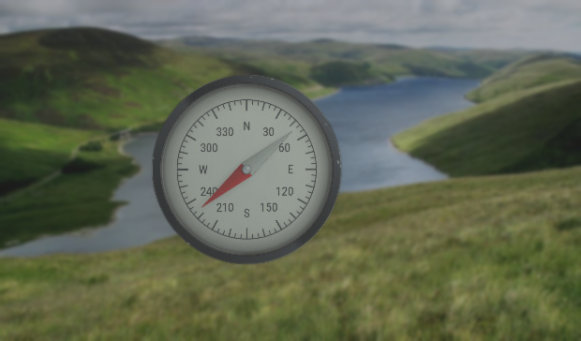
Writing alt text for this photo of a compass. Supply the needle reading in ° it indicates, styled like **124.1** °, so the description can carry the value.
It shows **230** °
